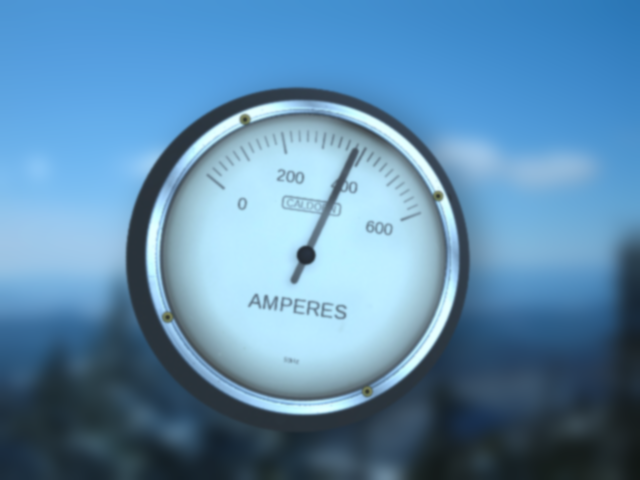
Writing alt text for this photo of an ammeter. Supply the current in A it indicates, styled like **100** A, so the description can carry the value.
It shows **380** A
